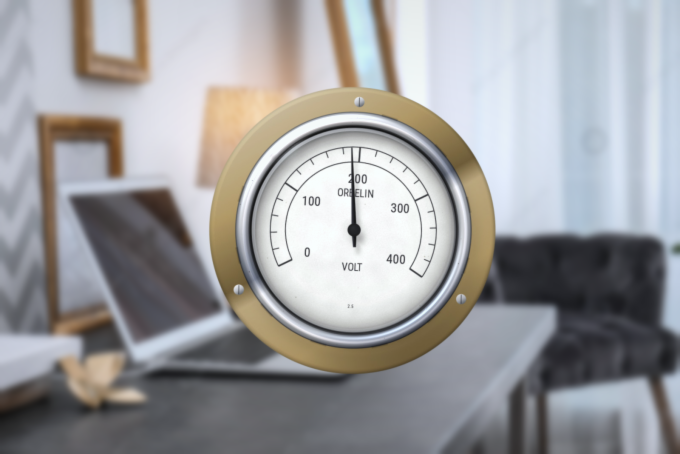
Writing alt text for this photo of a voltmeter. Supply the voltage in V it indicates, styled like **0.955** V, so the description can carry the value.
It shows **190** V
